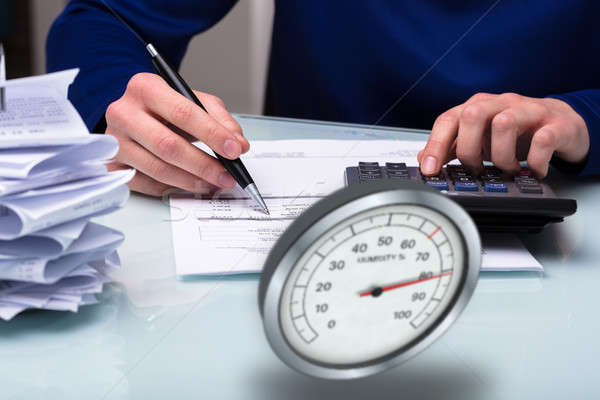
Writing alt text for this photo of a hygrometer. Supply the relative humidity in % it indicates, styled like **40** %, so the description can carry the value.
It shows **80** %
